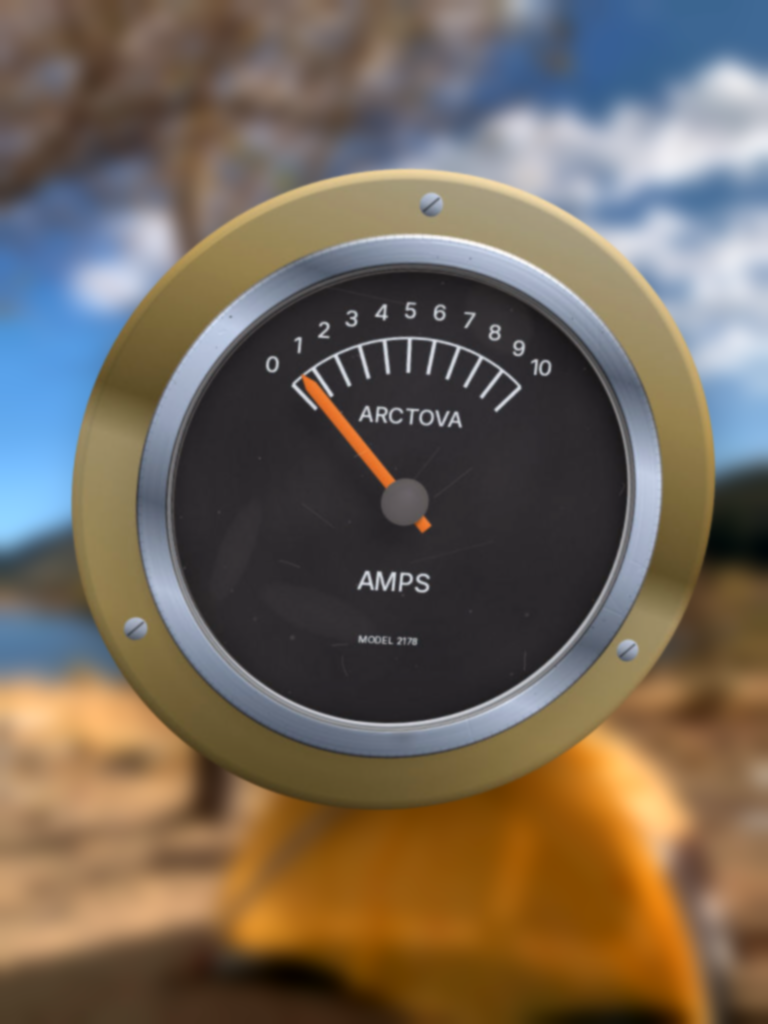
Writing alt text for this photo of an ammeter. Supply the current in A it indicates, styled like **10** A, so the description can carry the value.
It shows **0.5** A
